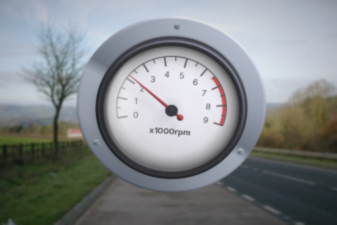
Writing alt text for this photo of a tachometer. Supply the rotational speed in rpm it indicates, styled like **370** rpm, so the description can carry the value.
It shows **2250** rpm
